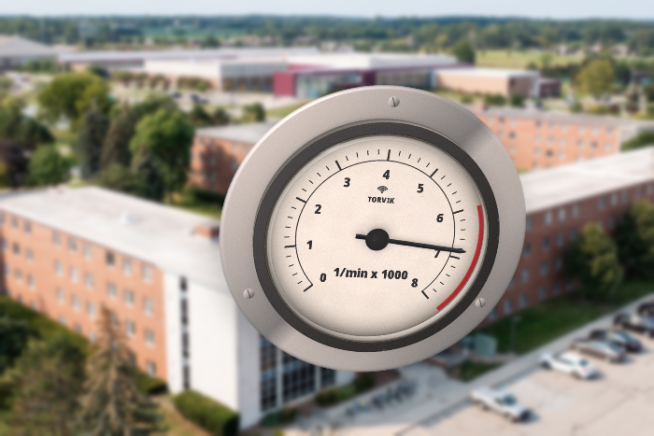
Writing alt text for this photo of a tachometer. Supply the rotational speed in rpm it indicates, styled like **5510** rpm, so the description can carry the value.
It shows **6800** rpm
